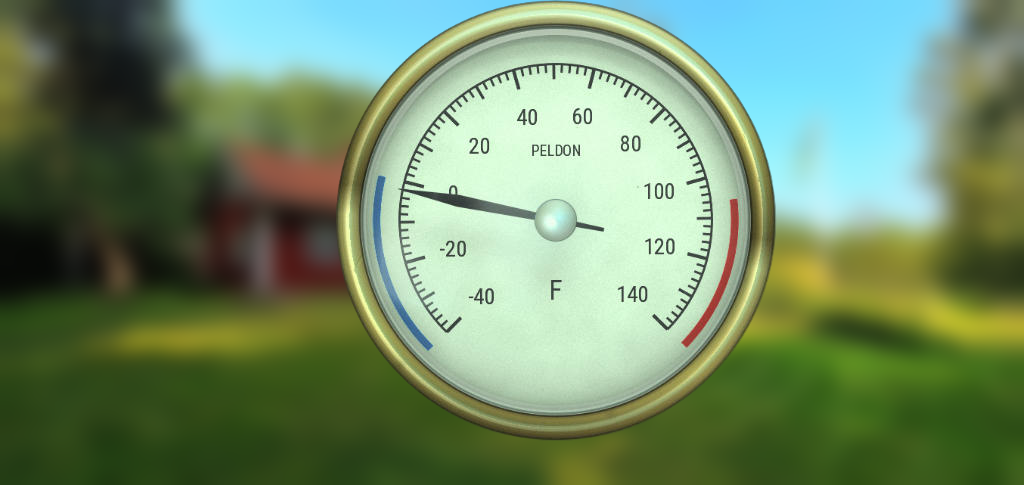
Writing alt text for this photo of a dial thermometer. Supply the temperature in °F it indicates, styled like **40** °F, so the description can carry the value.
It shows **-2** °F
